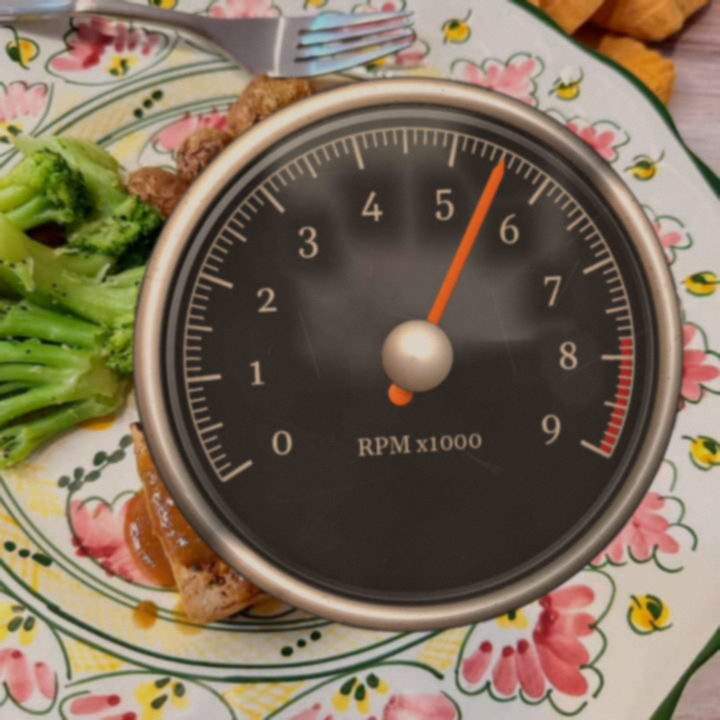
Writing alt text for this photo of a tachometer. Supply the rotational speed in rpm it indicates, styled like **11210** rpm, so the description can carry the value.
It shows **5500** rpm
